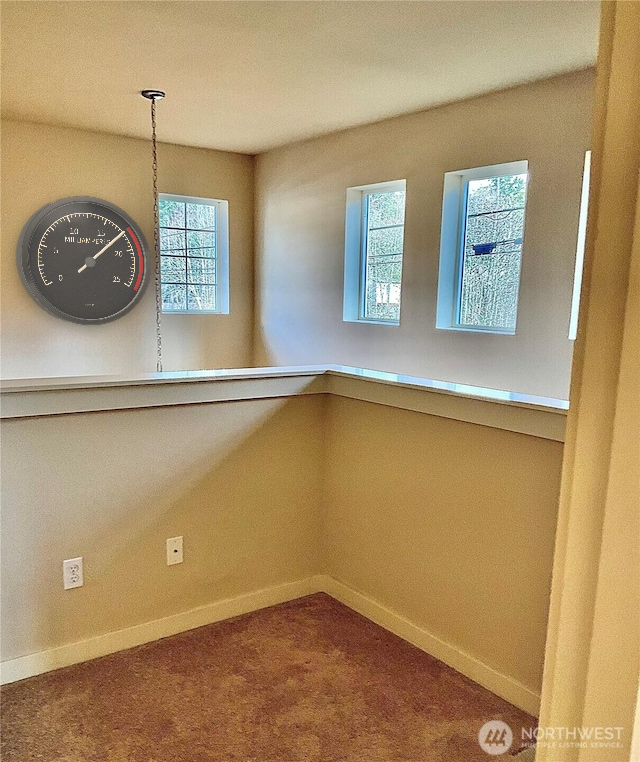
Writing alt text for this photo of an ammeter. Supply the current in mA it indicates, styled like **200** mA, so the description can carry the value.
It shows **17.5** mA
